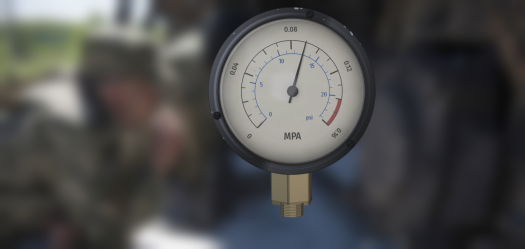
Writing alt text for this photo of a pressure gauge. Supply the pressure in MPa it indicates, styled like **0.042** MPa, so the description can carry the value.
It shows **0.09** MPa
